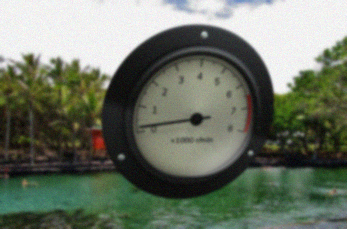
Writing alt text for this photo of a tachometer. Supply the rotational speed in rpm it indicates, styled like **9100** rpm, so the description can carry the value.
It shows **250** rpm
